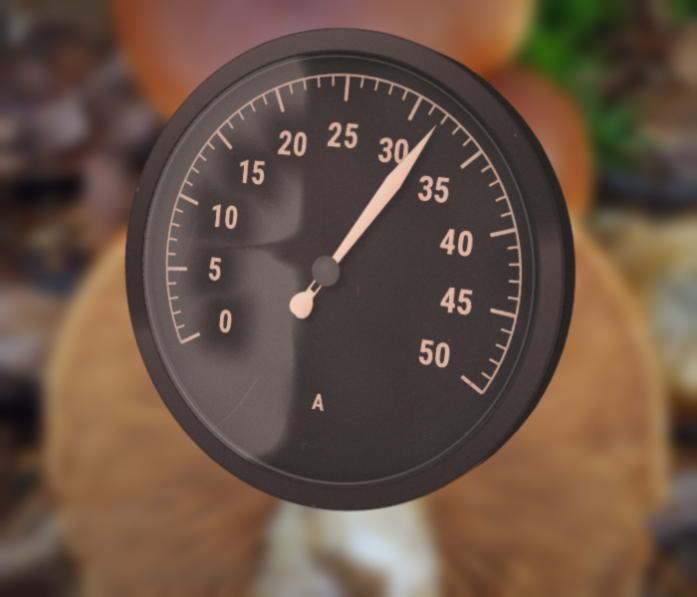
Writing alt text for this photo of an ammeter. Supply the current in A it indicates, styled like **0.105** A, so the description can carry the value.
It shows **32** A
